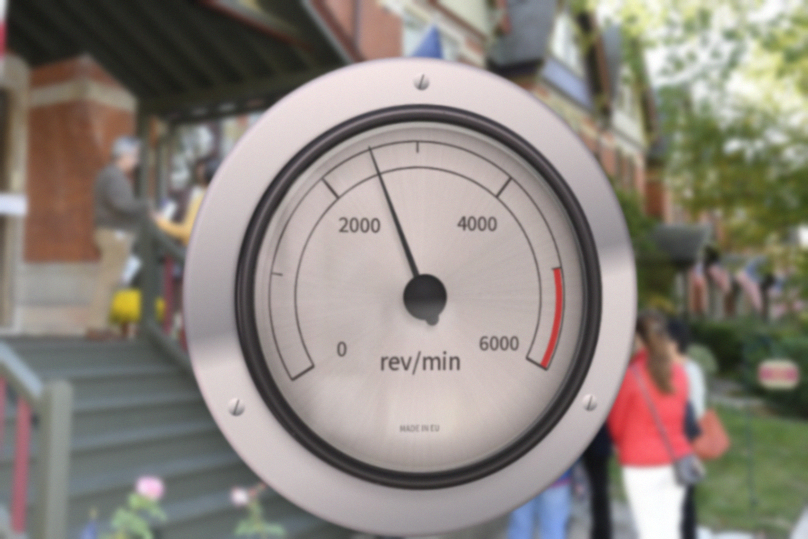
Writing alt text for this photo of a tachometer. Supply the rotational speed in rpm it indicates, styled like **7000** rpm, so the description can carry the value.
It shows **2500** rpm
